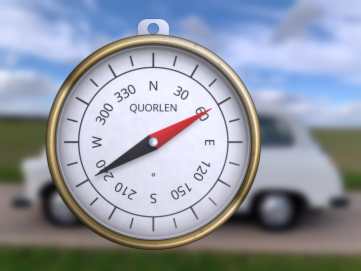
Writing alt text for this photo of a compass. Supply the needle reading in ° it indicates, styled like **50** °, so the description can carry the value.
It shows **60** °
